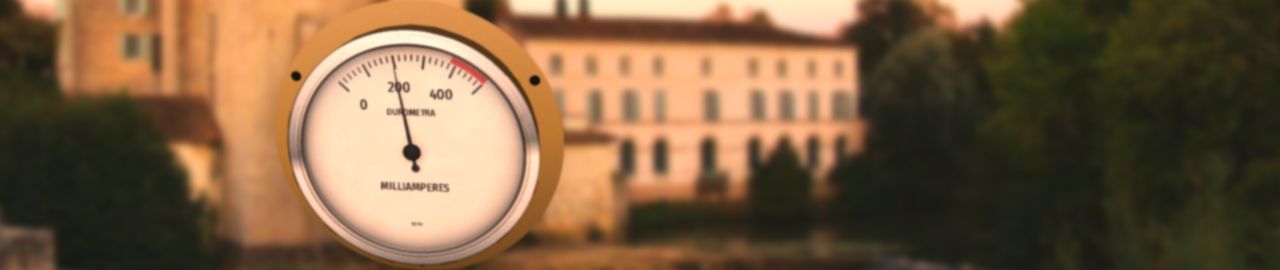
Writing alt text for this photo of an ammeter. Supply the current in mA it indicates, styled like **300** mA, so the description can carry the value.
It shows **200** mA
